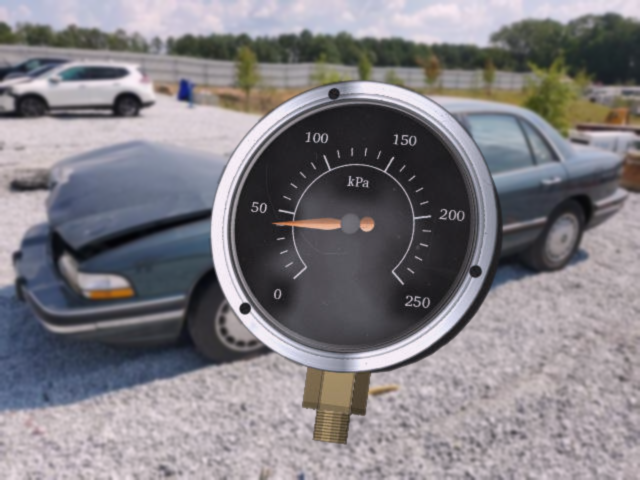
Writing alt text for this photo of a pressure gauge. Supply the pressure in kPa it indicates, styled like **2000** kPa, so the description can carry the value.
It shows **40** kPa
